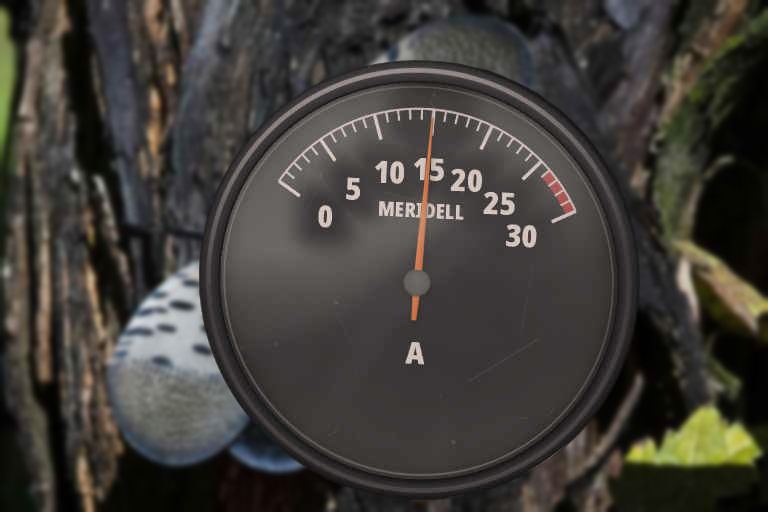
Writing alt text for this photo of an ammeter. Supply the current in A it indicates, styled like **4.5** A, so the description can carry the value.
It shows **15** A
